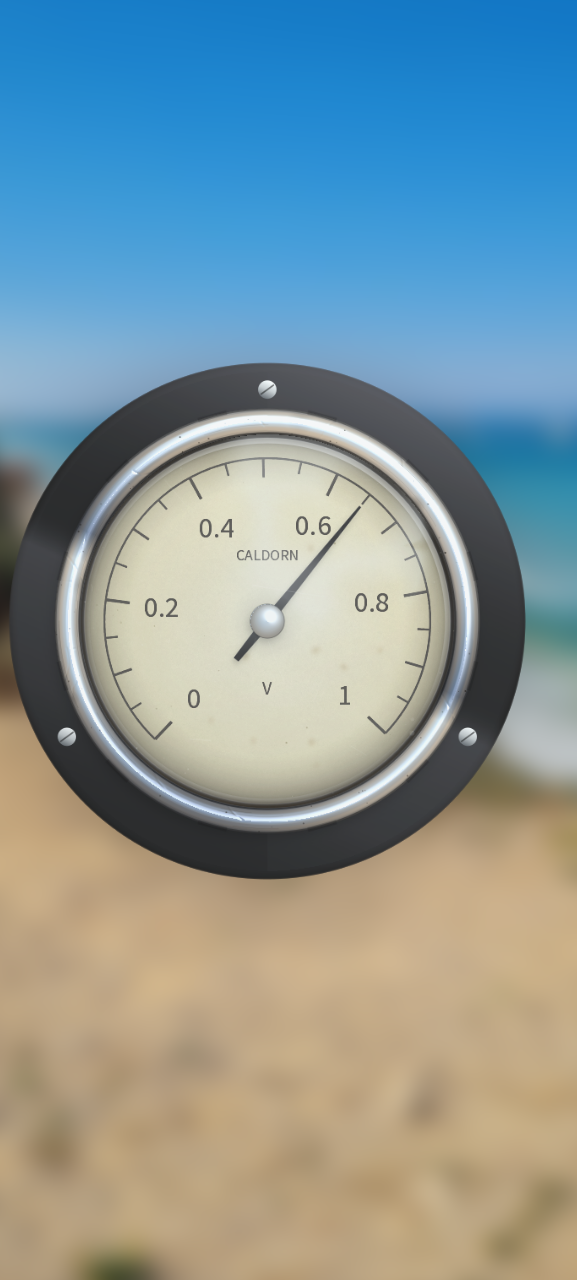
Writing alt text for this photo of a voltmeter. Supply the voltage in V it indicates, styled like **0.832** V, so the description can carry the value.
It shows **0.65** V
